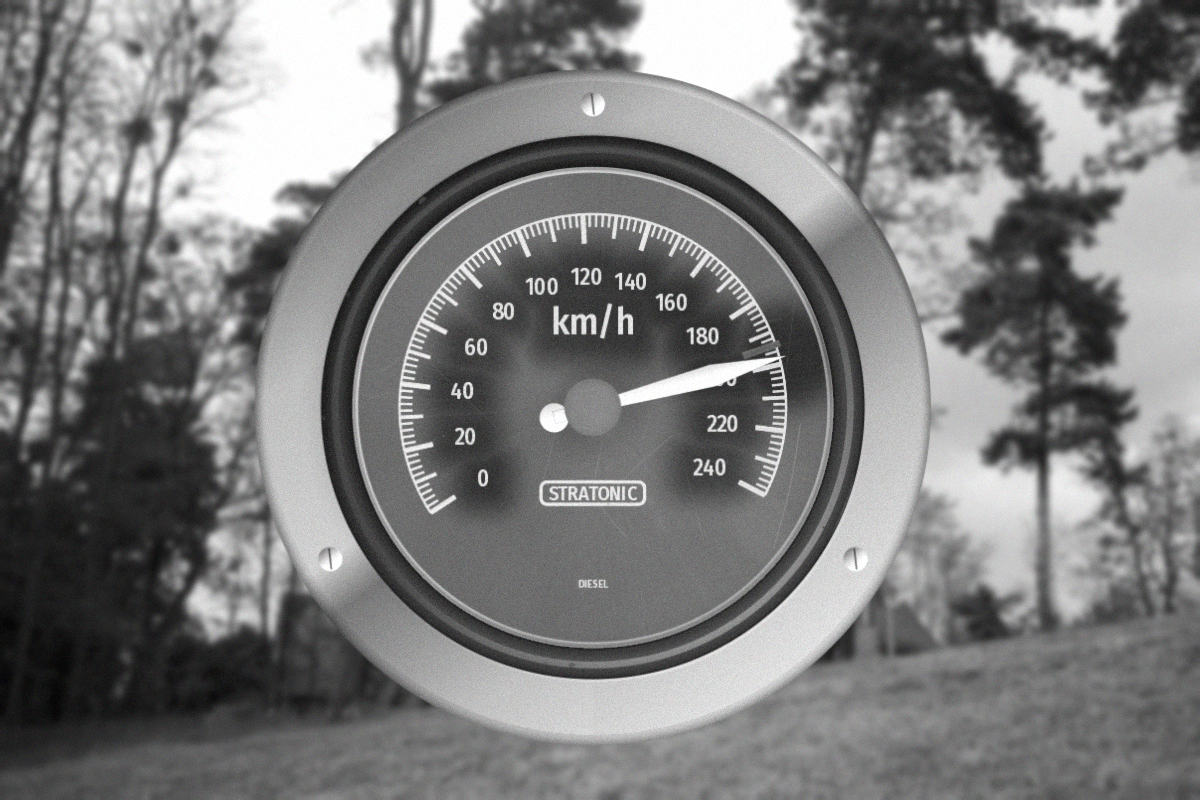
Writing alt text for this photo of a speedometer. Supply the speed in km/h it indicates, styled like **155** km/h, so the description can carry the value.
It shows **198** km/h
